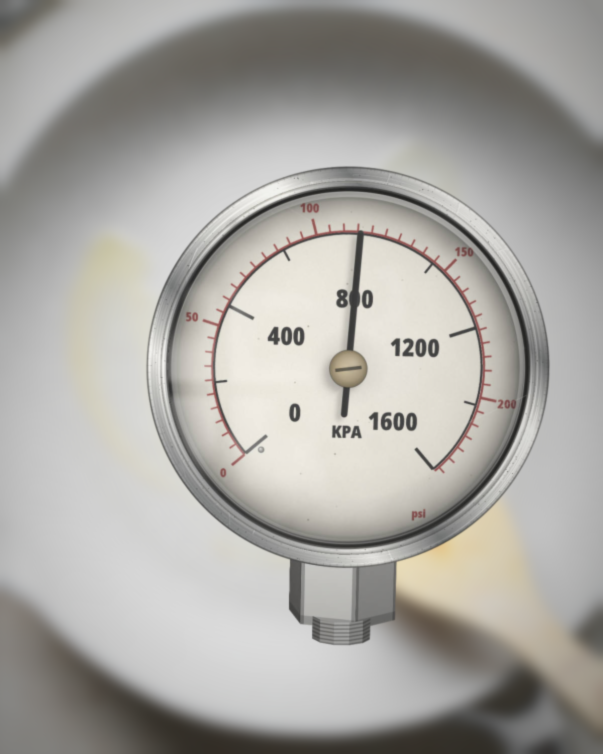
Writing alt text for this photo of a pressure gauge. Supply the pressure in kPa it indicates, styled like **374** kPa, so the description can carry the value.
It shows **800** kPa
